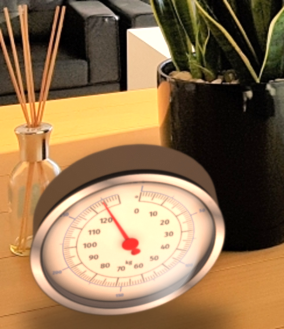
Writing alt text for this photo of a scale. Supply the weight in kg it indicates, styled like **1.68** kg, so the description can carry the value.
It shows **125** kg
